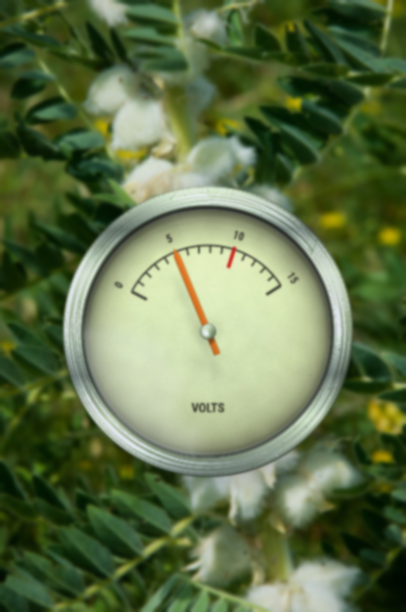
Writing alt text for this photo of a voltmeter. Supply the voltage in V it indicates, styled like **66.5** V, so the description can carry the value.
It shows **5** V
